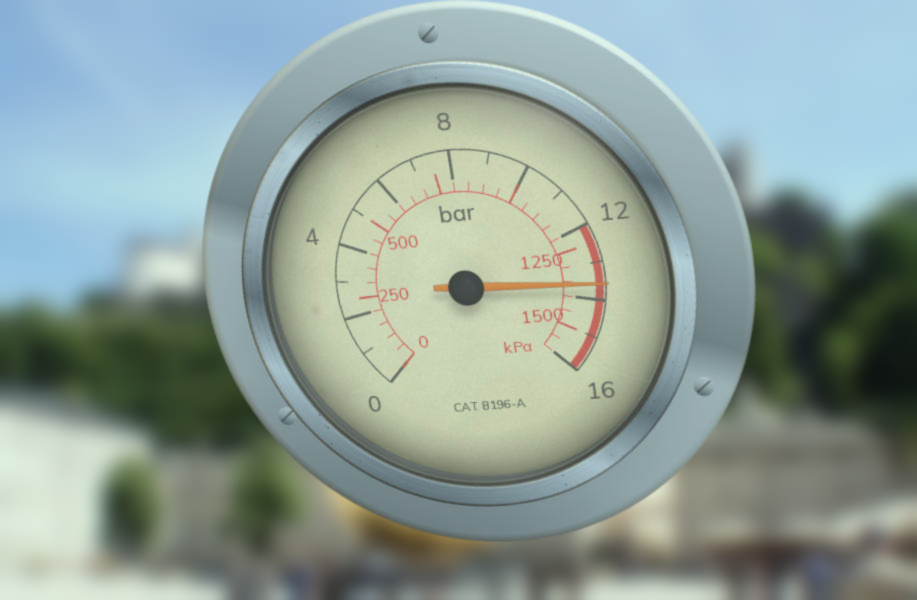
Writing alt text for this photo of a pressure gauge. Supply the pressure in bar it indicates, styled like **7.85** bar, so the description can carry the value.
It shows **13.5** bar
